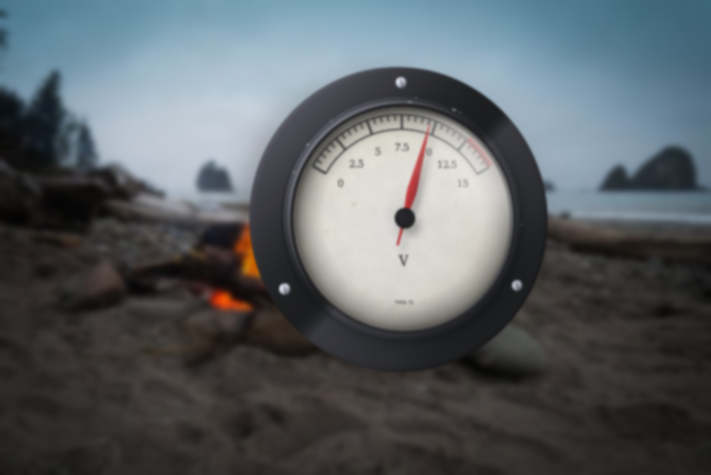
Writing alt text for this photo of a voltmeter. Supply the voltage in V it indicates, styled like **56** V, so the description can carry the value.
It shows **9.5** V
